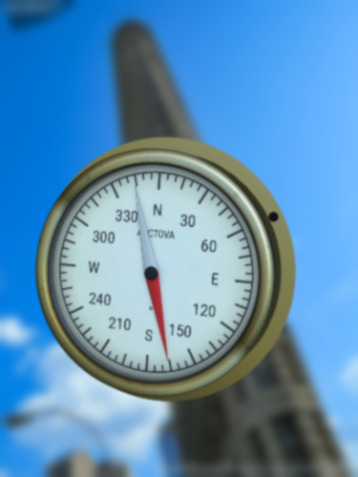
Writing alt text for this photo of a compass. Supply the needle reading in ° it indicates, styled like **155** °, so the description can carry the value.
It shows **165** °
